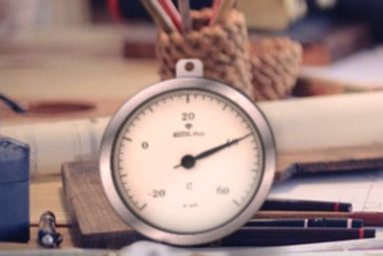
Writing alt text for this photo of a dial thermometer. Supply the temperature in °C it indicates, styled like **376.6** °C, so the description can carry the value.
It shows **40** °C
